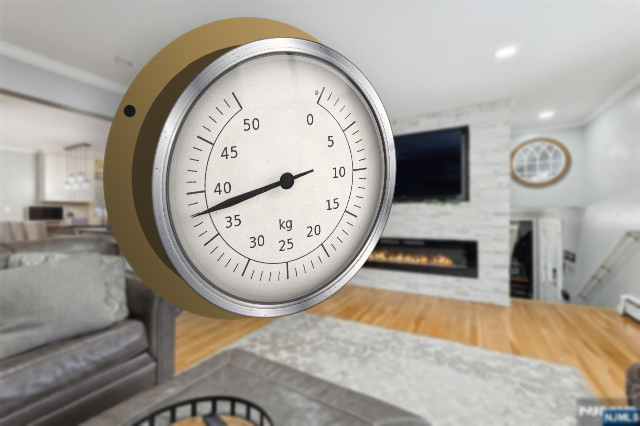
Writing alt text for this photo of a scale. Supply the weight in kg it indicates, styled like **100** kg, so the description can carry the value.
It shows **38** kg
